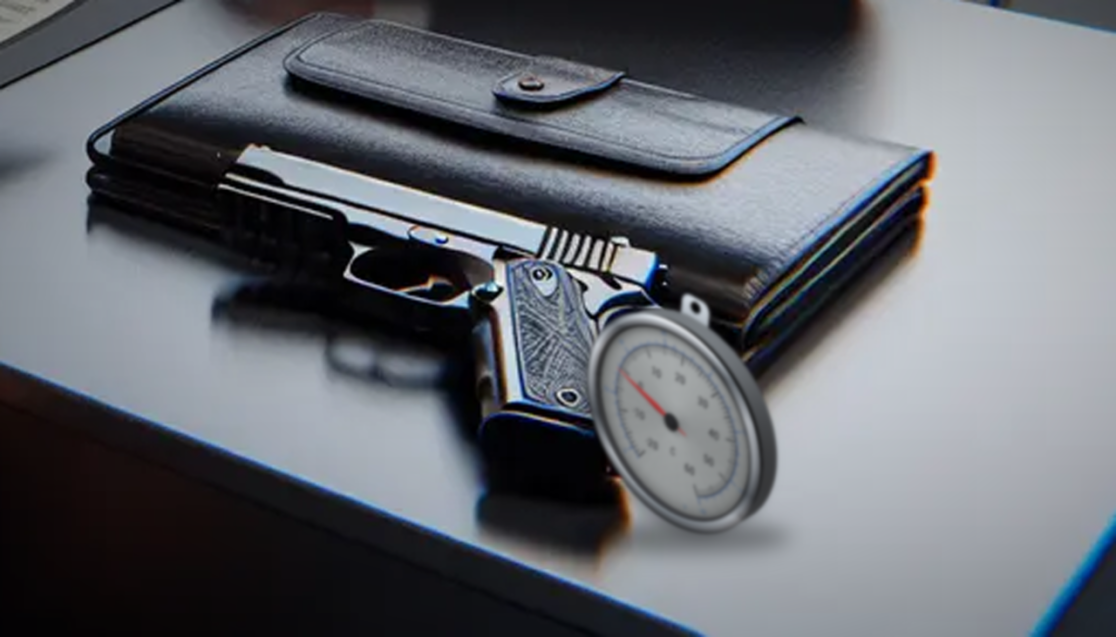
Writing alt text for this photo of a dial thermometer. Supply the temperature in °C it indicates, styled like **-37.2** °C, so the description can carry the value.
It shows **0** °C
